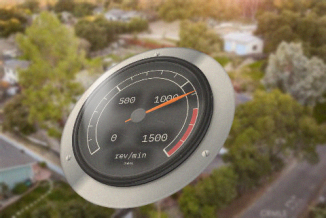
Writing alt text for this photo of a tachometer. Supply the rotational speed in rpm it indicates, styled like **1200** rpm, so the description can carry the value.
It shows **1100** rpm
